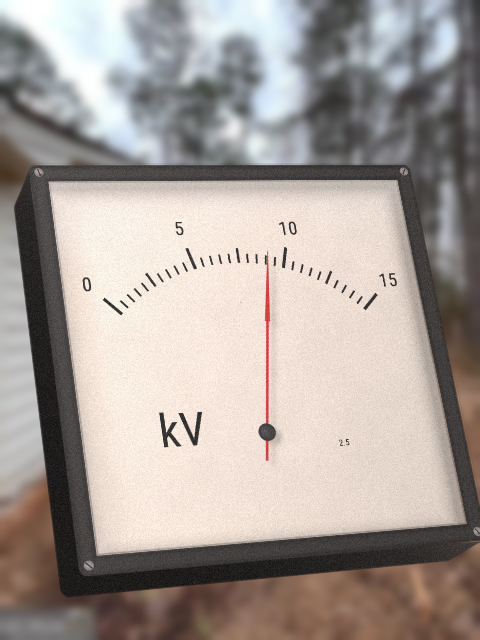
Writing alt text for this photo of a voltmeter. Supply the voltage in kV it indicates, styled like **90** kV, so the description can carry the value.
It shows **9** kV
